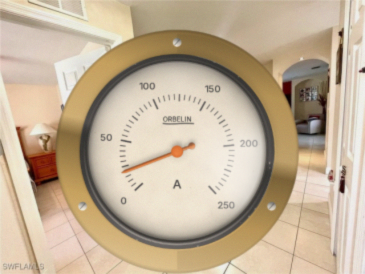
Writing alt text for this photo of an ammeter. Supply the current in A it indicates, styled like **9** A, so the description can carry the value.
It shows **20** A
